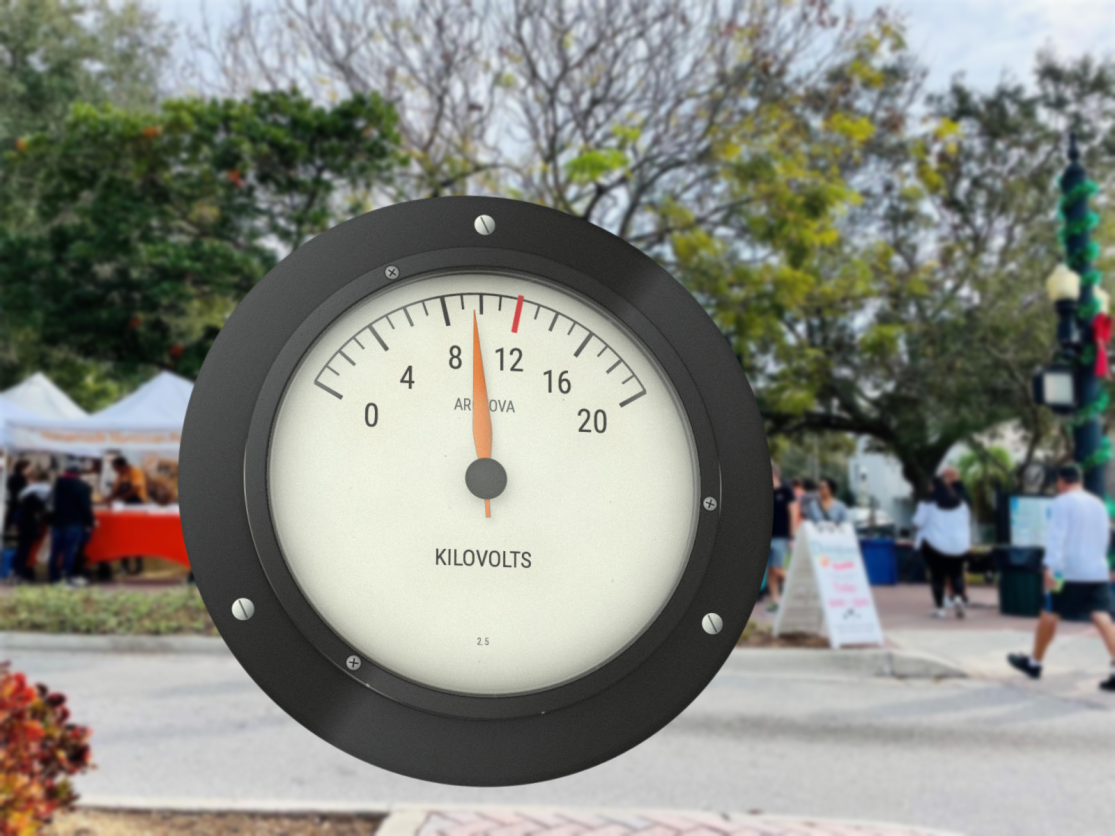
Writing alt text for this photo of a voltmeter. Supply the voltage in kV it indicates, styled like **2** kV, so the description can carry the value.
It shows **9.5** kV
